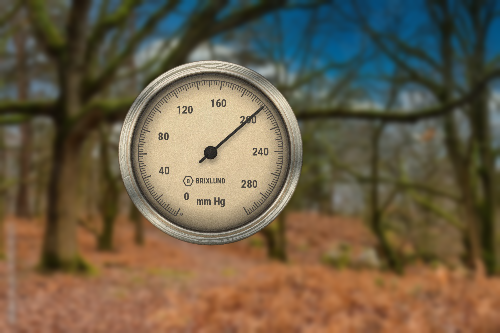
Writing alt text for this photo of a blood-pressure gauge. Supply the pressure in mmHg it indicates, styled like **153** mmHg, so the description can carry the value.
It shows **200** mmHg
